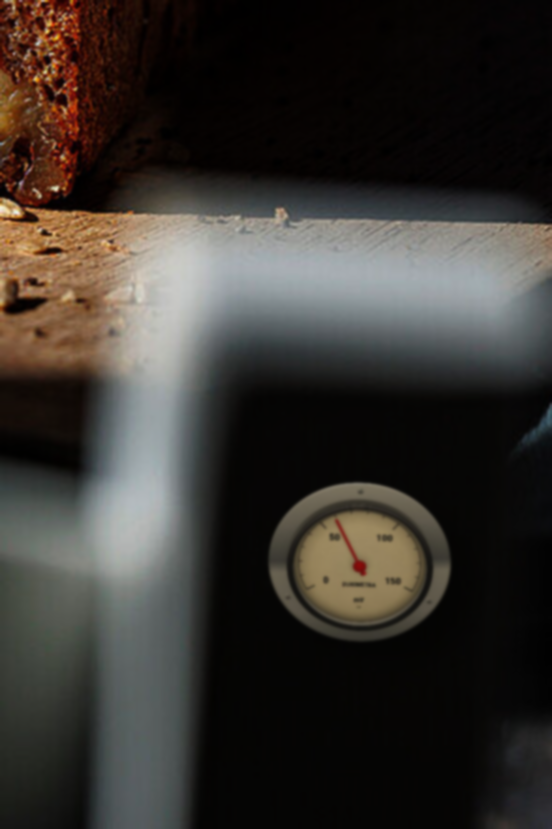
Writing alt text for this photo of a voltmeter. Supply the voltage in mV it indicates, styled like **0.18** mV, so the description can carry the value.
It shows **60** mV
